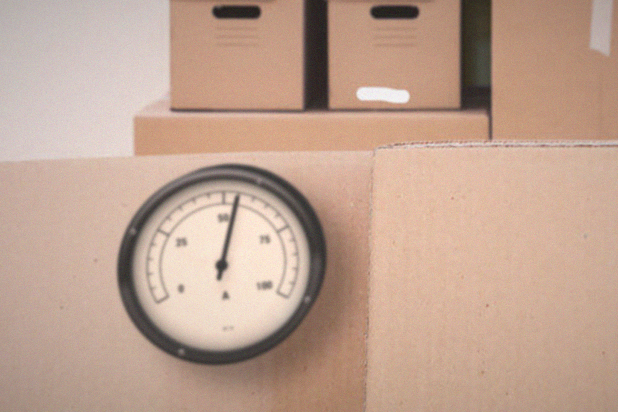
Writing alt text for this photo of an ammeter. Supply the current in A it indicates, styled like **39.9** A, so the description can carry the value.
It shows **55** A
